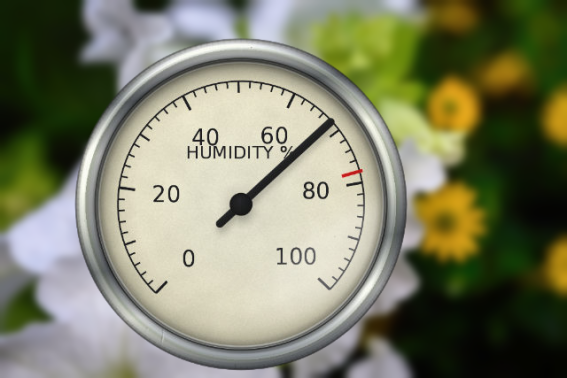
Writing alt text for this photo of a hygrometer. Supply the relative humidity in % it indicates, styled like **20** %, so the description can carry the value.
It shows **68** %
